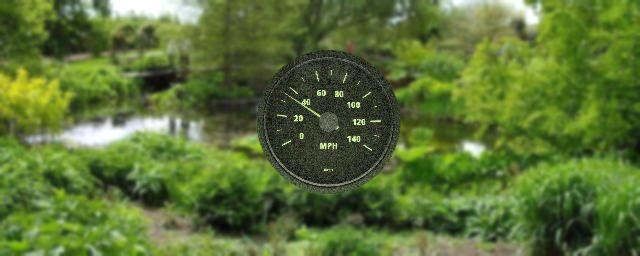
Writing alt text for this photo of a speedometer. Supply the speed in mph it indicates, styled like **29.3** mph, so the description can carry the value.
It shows **35** mph
